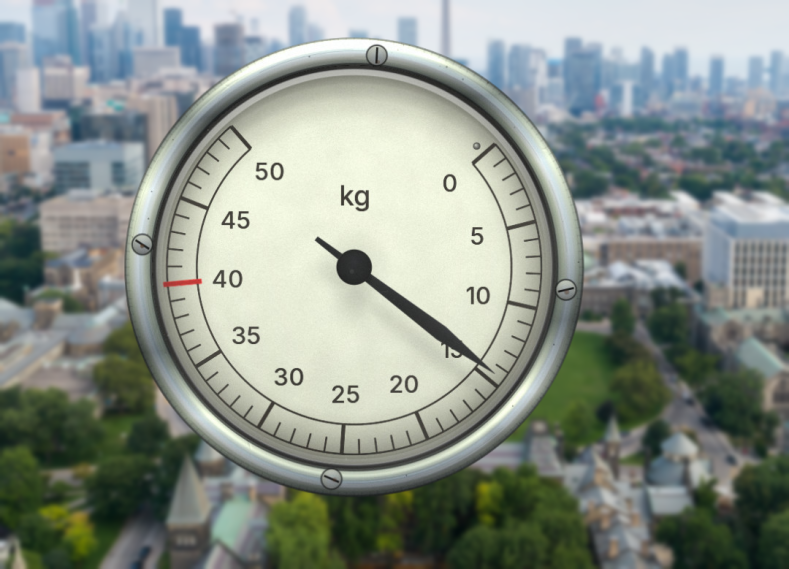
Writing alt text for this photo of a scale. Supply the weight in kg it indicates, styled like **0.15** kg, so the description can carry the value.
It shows **14.5** kg
